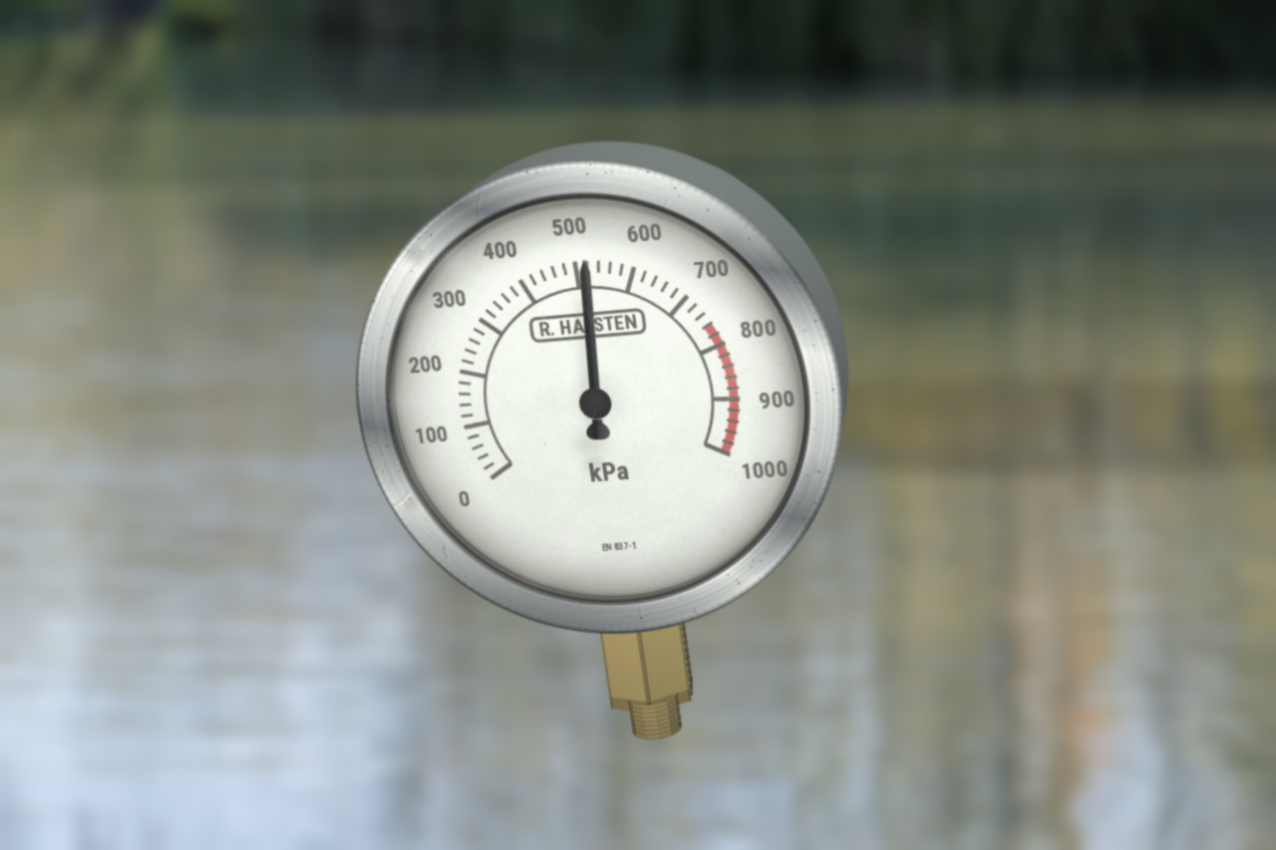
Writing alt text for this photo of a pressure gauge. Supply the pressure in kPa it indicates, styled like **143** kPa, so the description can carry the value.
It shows **520** kPa
